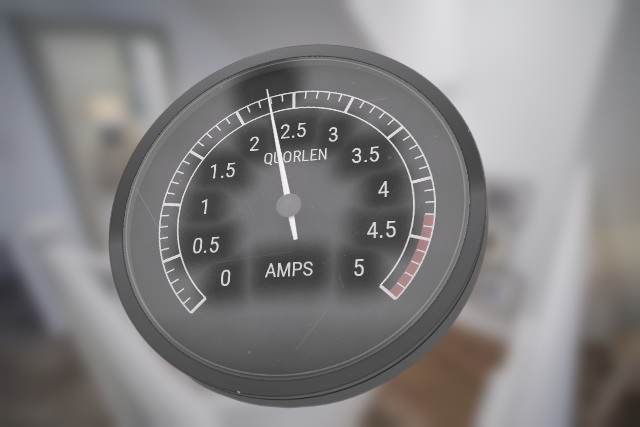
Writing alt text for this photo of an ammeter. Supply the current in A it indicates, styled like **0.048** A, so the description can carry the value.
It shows **2.3** A
